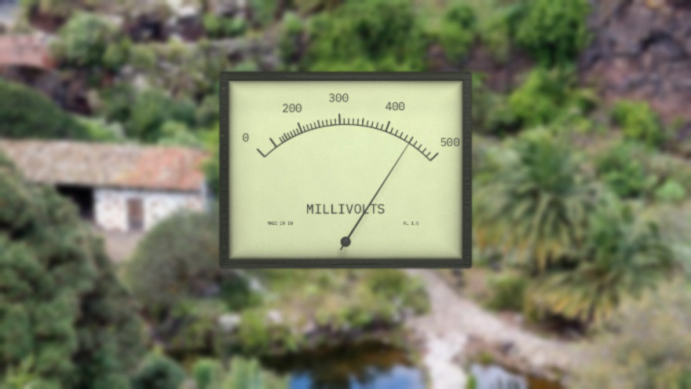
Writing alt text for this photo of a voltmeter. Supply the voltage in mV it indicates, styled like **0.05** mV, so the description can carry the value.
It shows **450** mV
